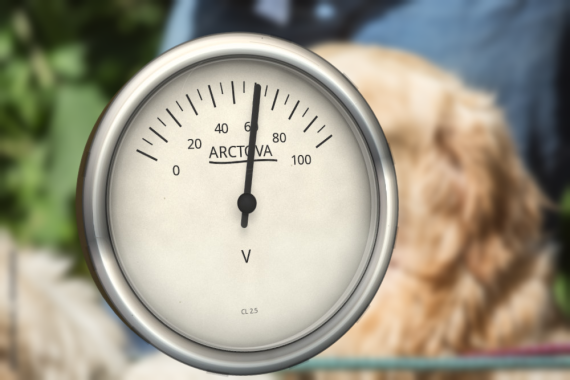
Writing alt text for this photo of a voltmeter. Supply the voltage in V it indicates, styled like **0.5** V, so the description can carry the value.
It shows **60** V
